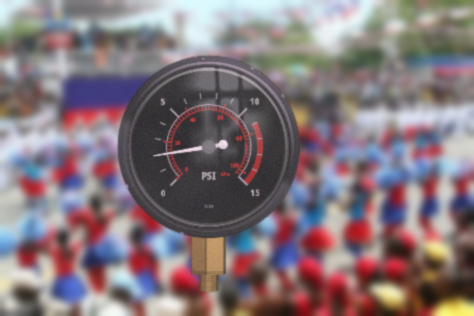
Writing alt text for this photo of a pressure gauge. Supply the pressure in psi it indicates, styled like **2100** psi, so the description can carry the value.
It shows **2** psi
